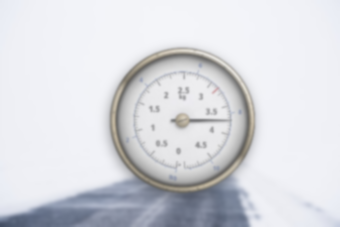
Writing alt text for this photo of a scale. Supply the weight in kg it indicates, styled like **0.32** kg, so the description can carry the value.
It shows **3.75** kg
